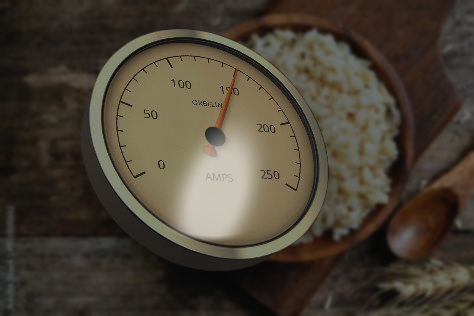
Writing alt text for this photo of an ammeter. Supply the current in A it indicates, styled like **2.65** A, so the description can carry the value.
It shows **150** A
